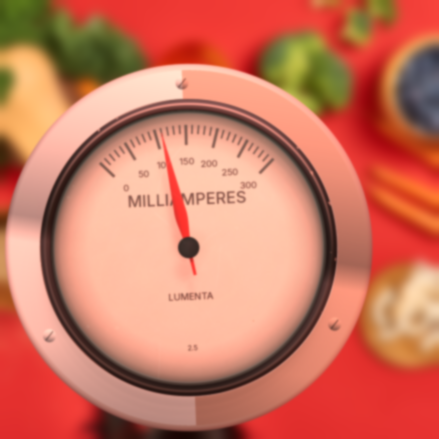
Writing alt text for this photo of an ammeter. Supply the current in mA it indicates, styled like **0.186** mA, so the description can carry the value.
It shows **110** mA
